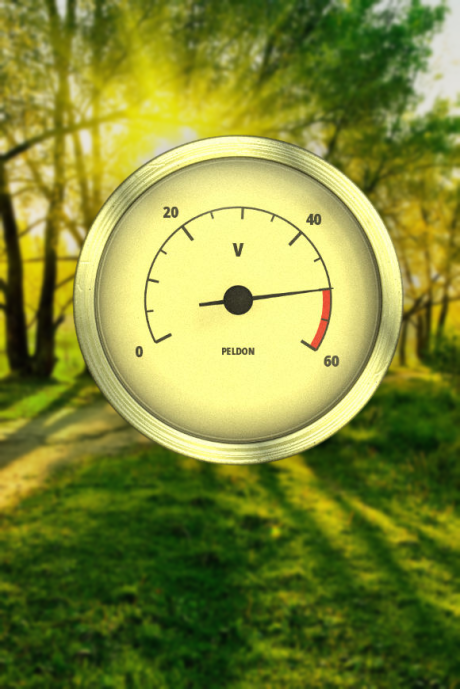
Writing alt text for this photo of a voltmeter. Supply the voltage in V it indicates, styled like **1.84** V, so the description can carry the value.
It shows **50** V
